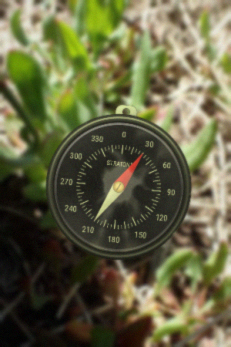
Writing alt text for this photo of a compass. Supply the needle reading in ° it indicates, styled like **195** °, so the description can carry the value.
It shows **30** °
